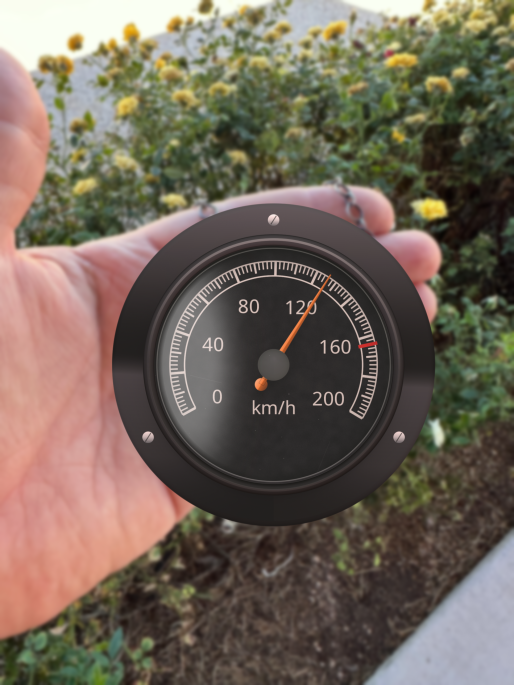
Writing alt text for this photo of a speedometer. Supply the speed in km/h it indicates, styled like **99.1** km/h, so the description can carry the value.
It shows **126** km/h
